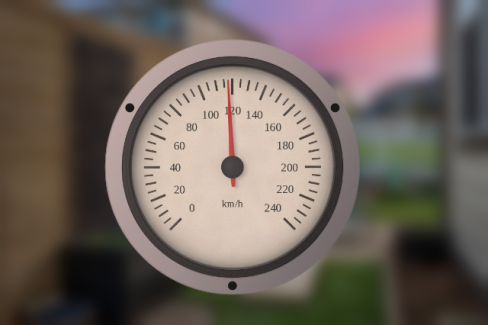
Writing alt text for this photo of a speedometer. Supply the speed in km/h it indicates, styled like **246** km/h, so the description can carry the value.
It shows **117.5** km/h
